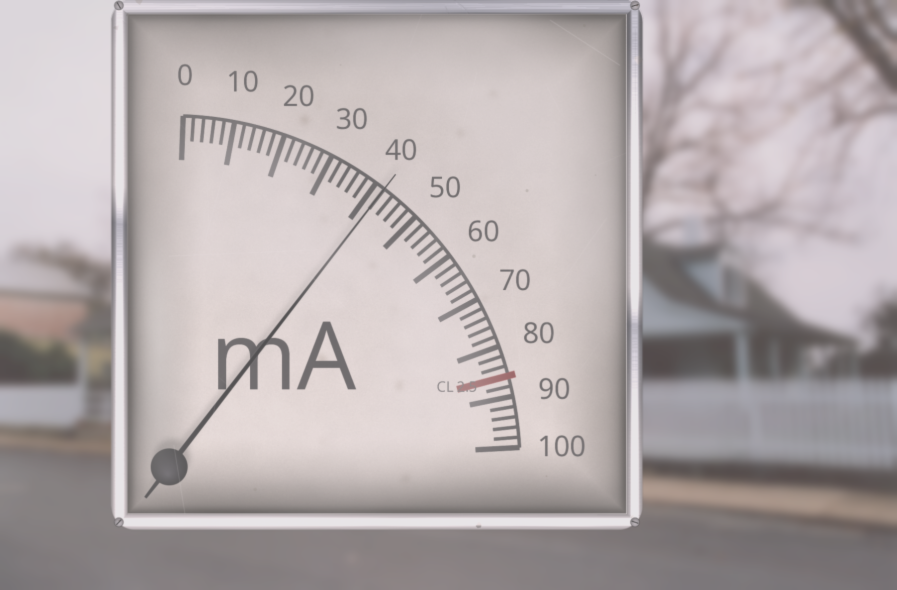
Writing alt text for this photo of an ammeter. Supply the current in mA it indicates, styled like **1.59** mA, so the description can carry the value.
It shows **42** mA
